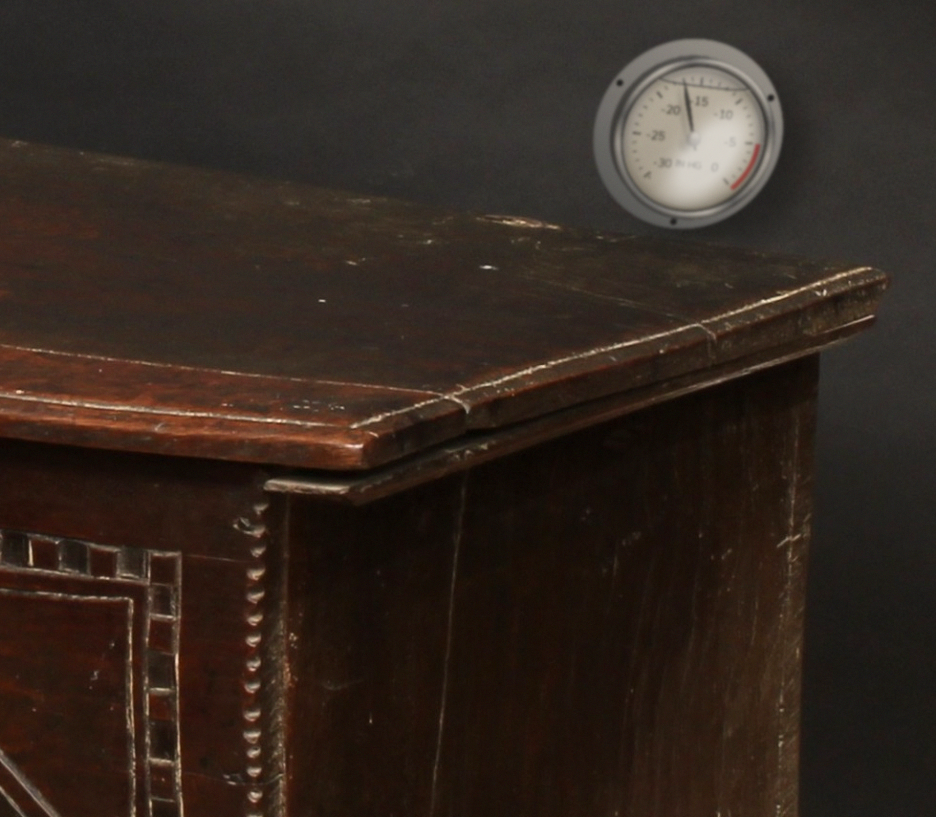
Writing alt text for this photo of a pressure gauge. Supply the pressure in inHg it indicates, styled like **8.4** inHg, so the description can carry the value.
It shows **-17** inHg
